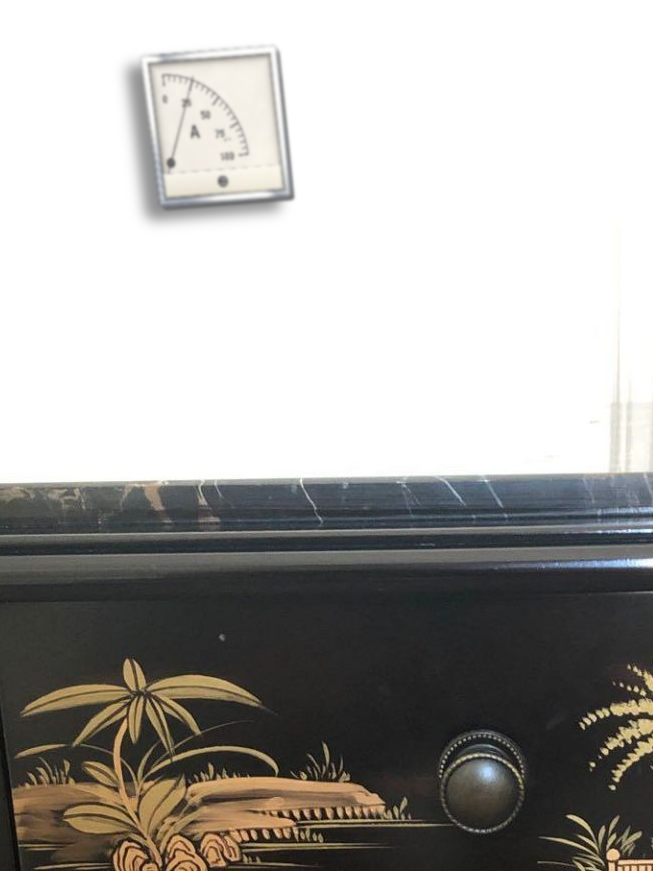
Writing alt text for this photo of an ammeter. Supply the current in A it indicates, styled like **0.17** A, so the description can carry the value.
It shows **25** A
